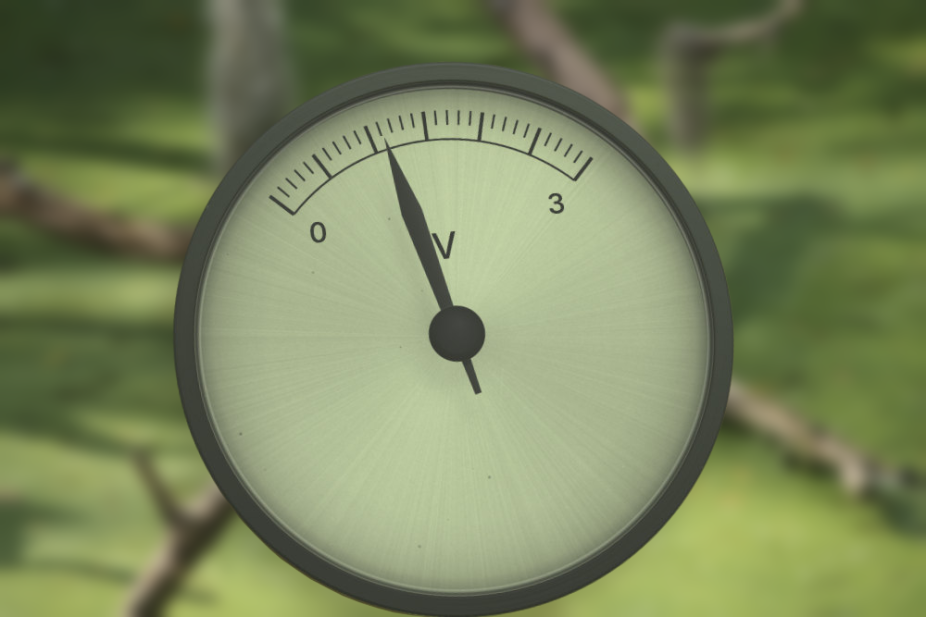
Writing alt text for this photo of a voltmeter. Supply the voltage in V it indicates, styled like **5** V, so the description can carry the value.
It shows **1.1** V
